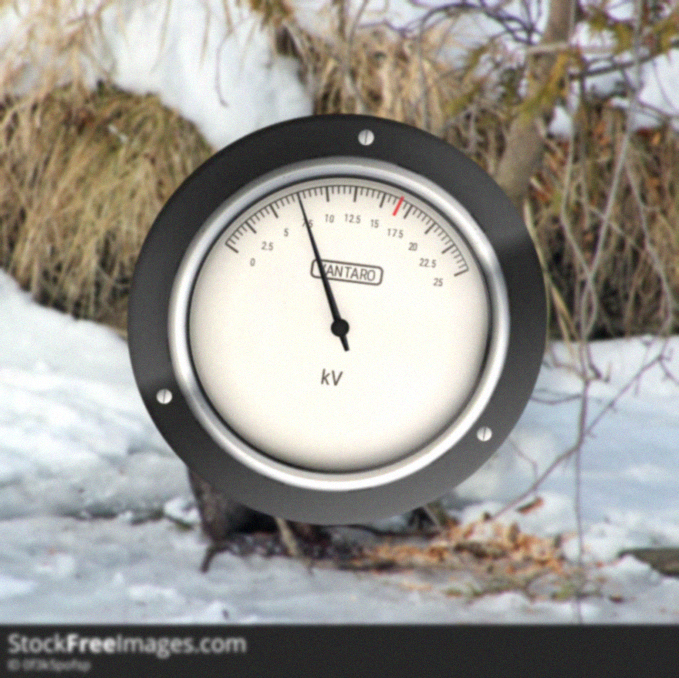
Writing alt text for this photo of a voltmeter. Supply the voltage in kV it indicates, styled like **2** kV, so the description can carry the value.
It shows **7.5** kV
